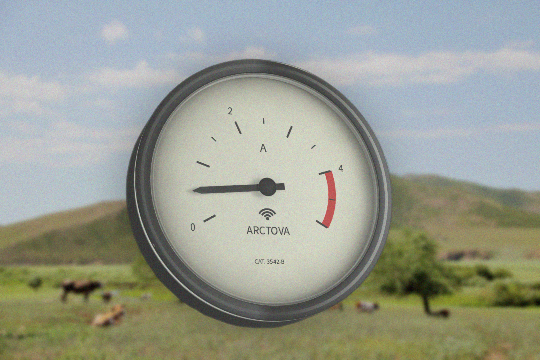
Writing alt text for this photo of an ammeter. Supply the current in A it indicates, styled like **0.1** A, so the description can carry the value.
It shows **0.5** A
